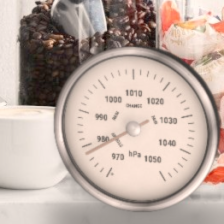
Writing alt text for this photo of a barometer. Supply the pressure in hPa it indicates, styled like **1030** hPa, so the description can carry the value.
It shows **978** hPa
